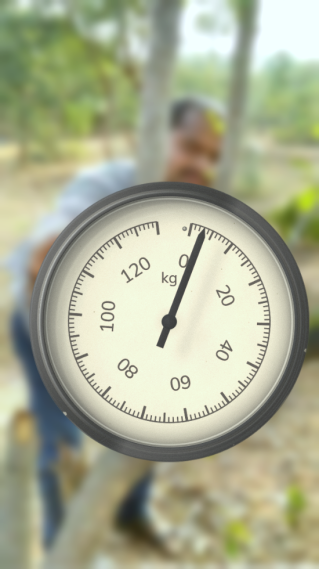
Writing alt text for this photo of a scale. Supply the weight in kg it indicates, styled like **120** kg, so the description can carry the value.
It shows **3** kg
